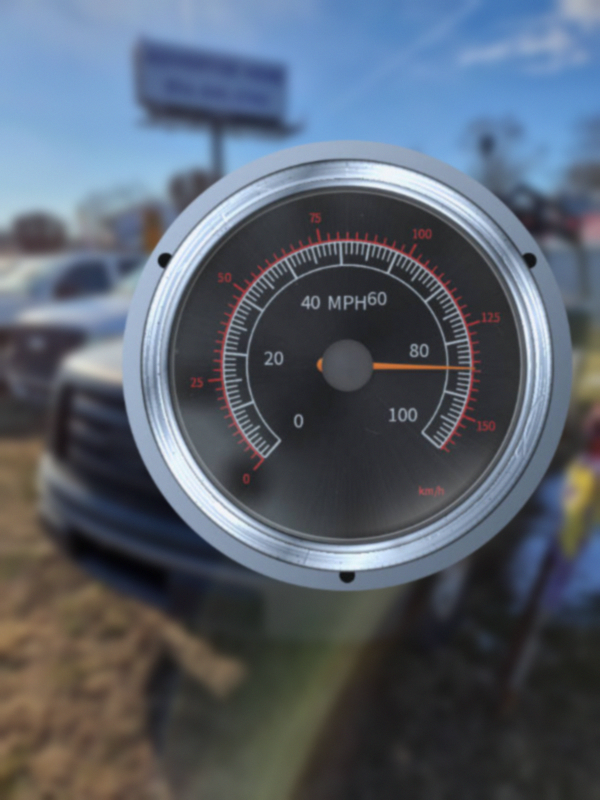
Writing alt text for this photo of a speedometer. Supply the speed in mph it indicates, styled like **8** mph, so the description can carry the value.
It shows **85** mph
